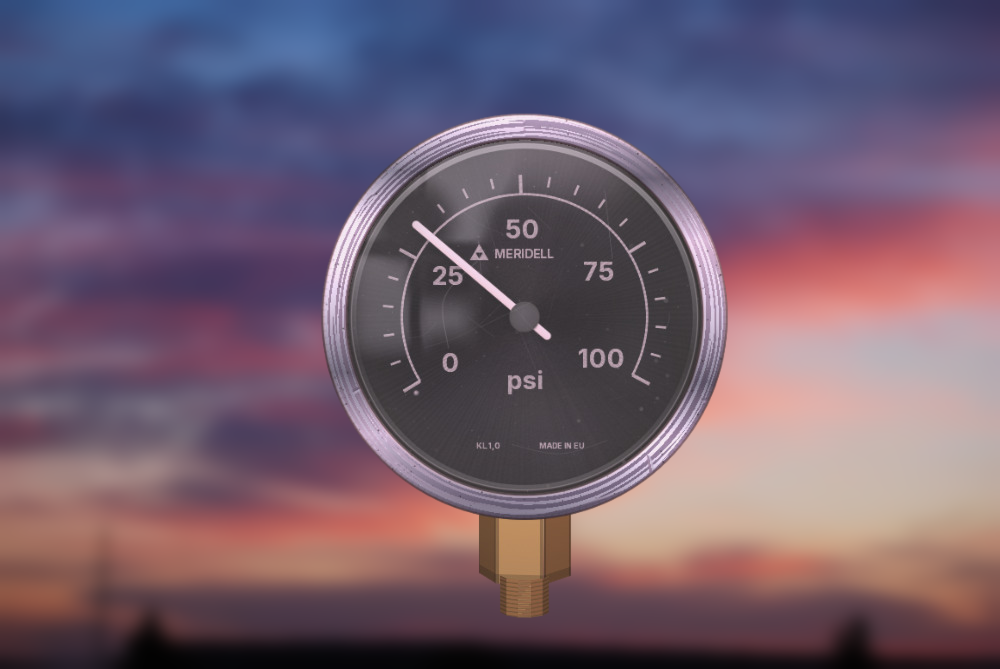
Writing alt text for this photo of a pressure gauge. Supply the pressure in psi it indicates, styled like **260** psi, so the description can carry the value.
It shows **30** psi
